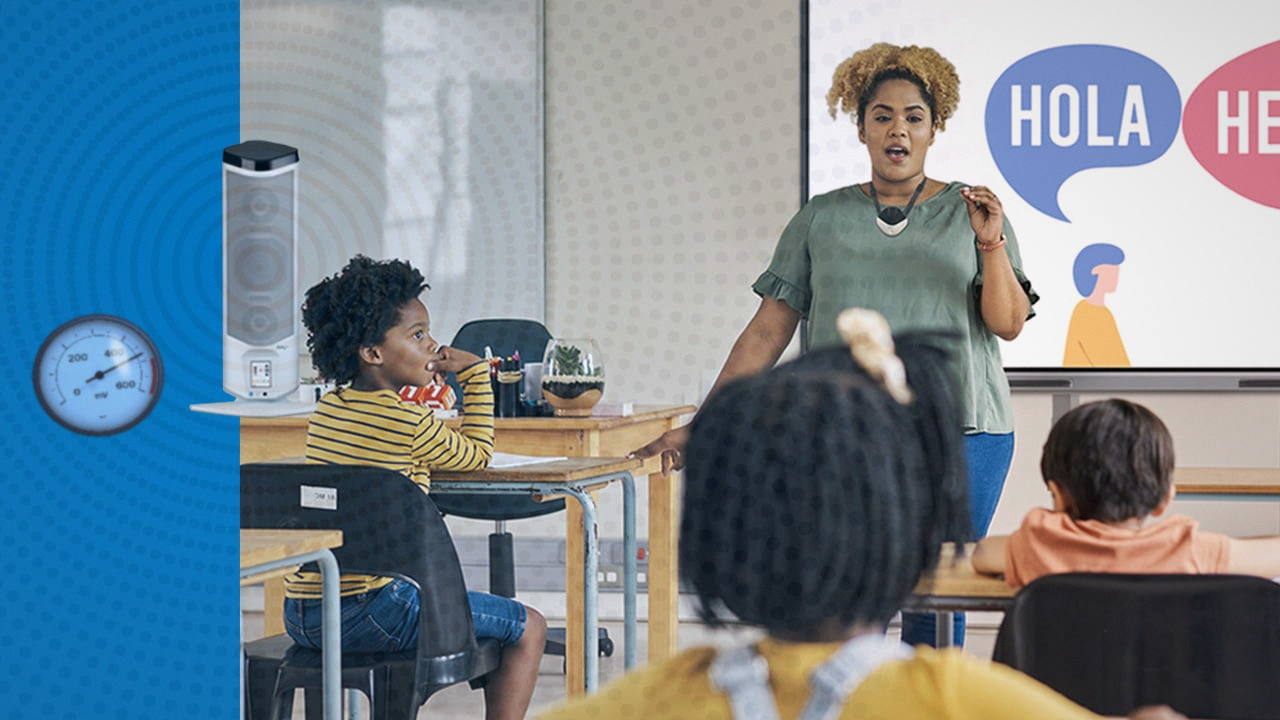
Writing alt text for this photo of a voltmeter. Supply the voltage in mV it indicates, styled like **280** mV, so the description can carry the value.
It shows **475** mV
